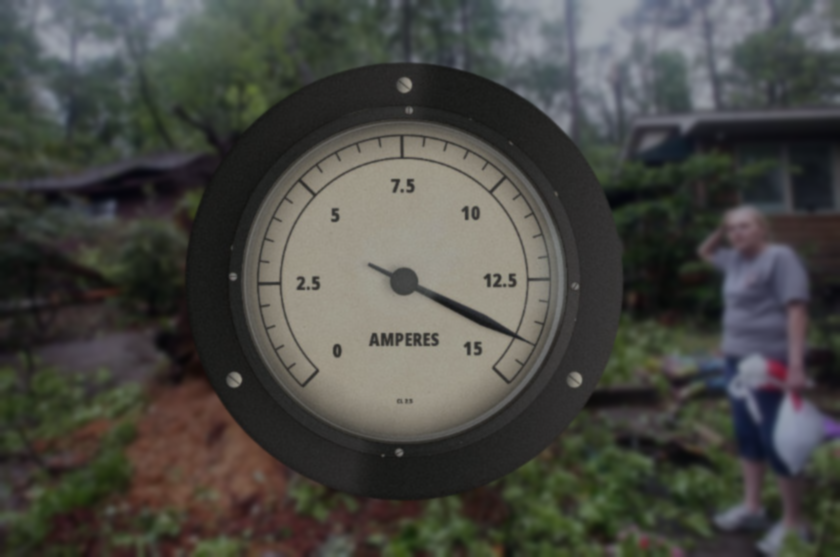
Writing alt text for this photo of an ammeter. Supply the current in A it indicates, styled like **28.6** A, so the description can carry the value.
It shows **14** A
